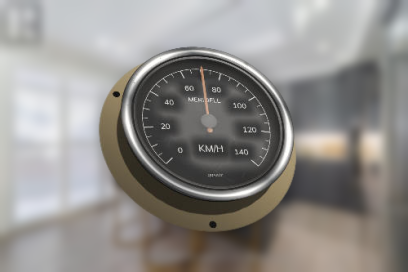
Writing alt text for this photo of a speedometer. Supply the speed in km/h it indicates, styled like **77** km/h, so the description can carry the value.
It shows **70** km/h
